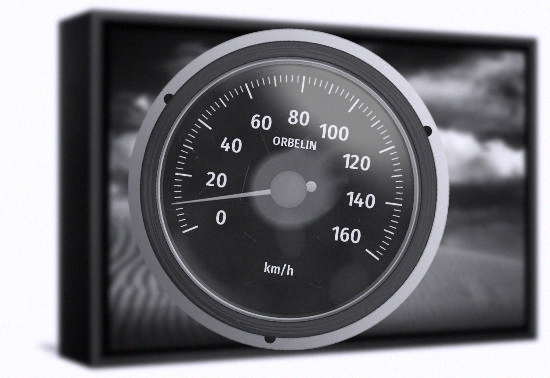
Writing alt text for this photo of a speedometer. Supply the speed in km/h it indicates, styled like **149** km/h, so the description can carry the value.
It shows **10** km/h
